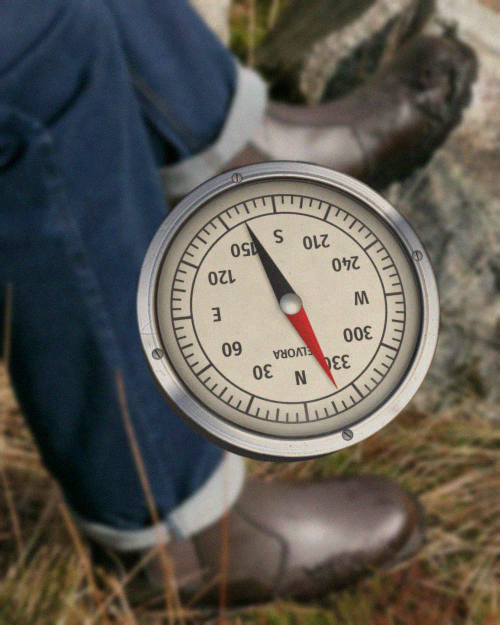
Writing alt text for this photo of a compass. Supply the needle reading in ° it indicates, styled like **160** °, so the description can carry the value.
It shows **340** °
